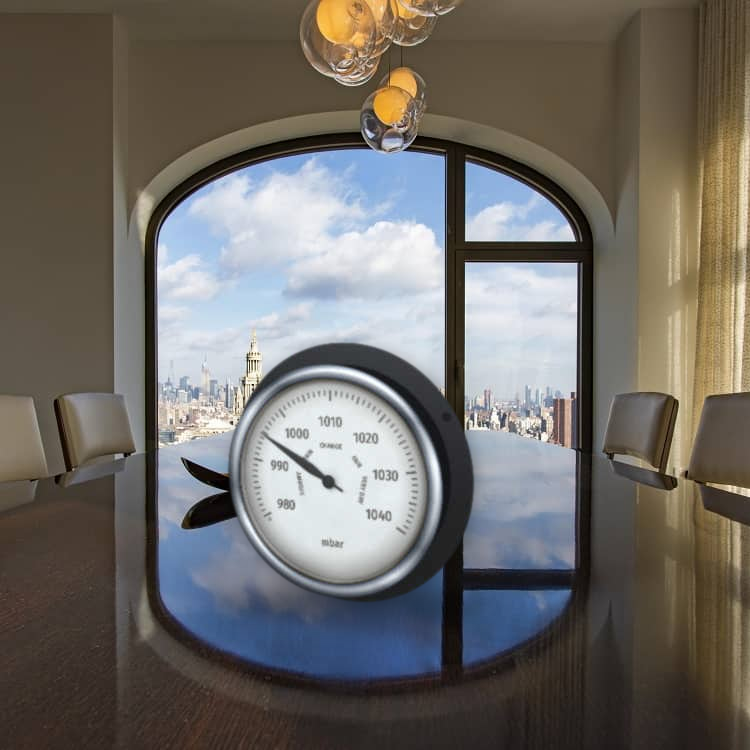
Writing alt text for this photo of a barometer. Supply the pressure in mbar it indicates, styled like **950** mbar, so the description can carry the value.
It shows **995** mbar
